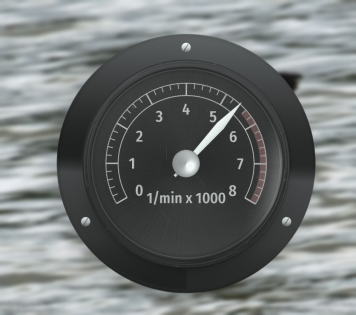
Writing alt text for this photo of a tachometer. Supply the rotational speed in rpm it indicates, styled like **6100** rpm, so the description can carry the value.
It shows **5400** rpm
